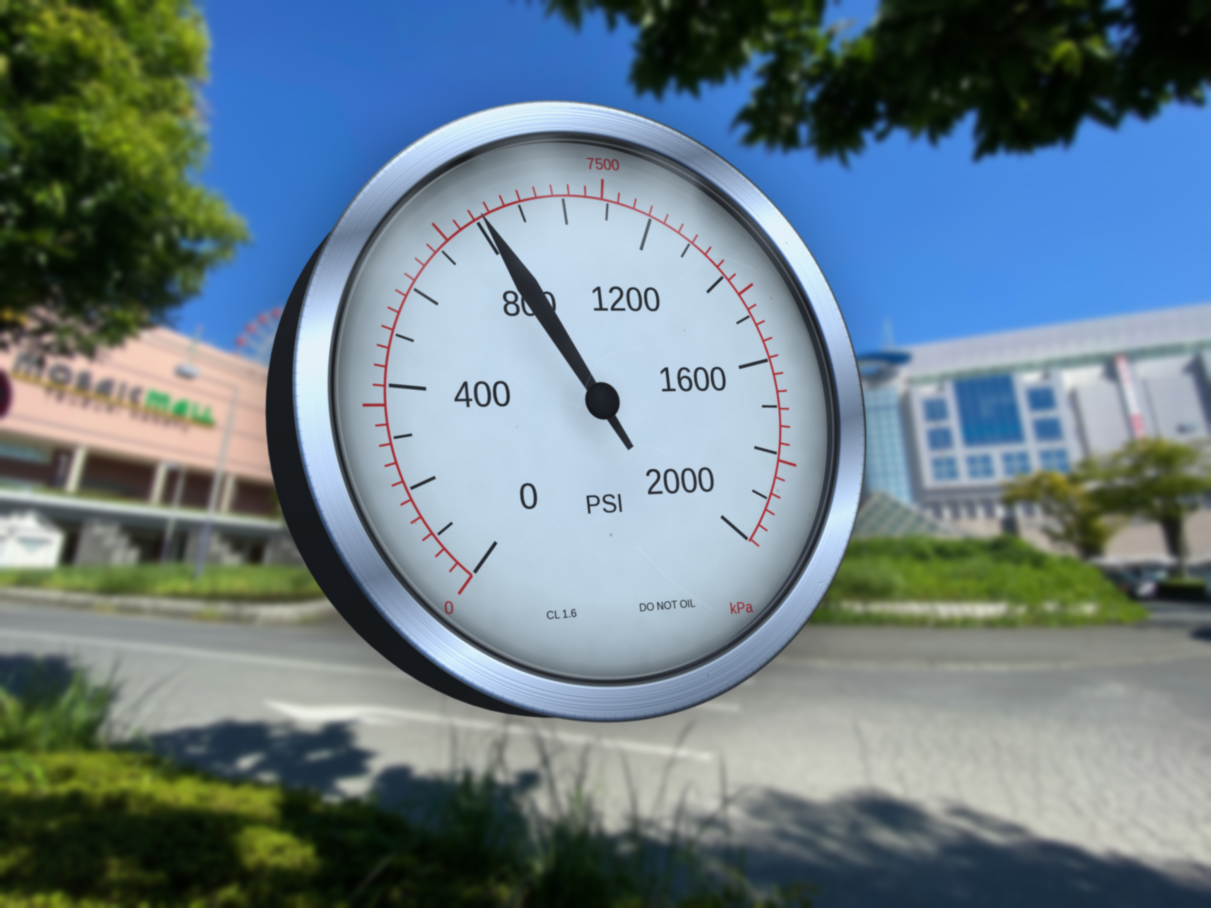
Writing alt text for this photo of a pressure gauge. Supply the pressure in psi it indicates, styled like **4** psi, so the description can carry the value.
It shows **800** psi
